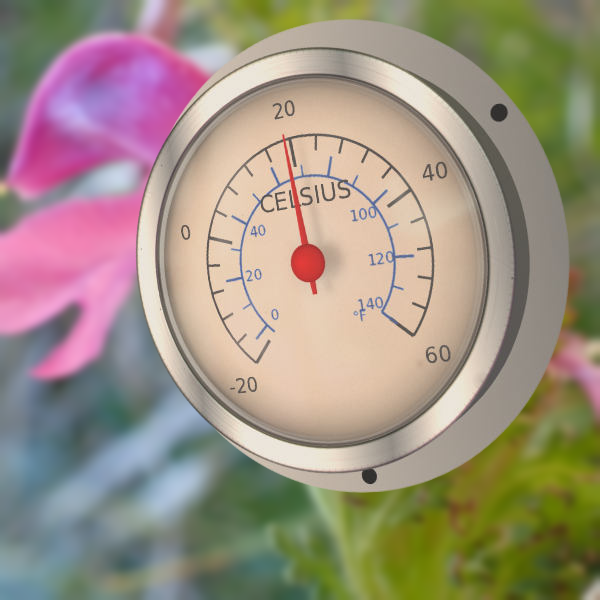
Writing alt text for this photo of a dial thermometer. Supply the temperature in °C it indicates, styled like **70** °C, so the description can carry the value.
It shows **20** °C
